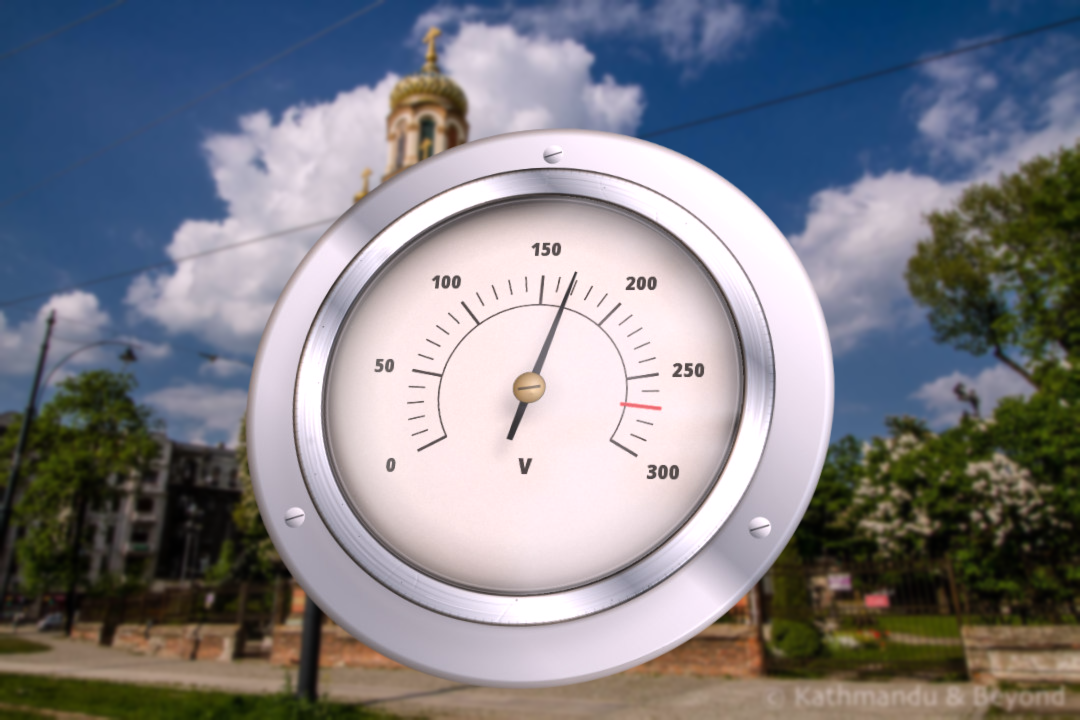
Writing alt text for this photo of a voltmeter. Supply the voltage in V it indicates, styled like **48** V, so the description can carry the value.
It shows **170** V
